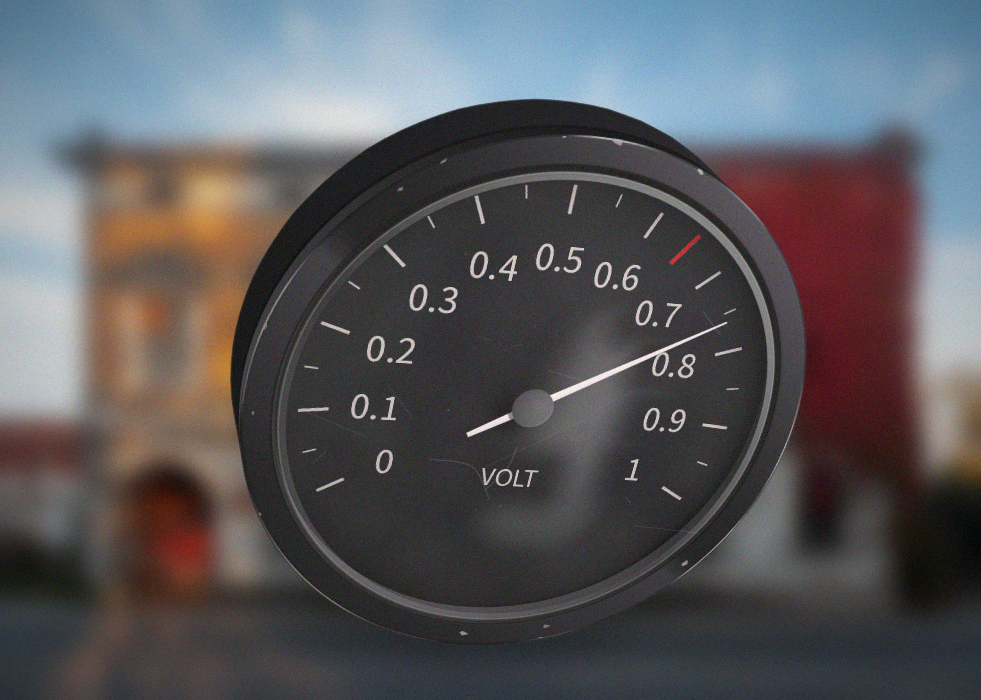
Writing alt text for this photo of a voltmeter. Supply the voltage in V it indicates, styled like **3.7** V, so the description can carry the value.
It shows **0.75** V
